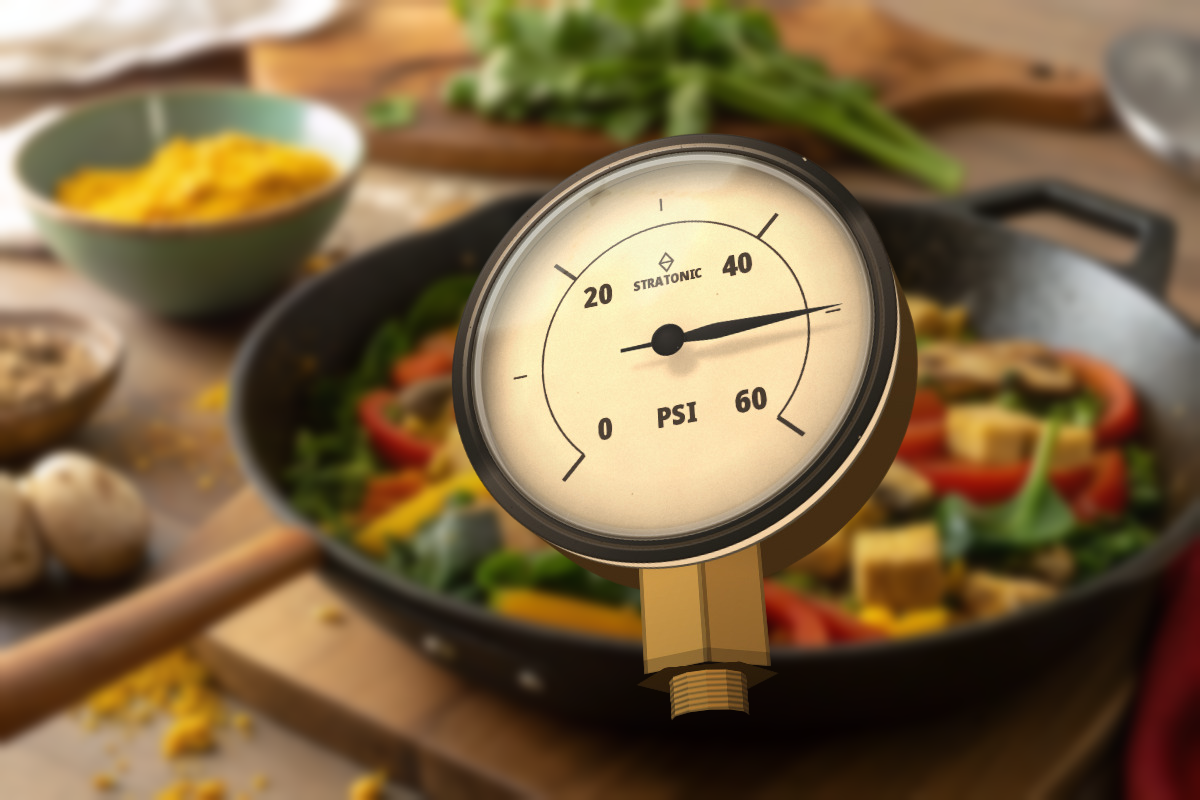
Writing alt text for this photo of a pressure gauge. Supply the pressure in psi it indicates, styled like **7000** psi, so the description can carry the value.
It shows **50** psi
